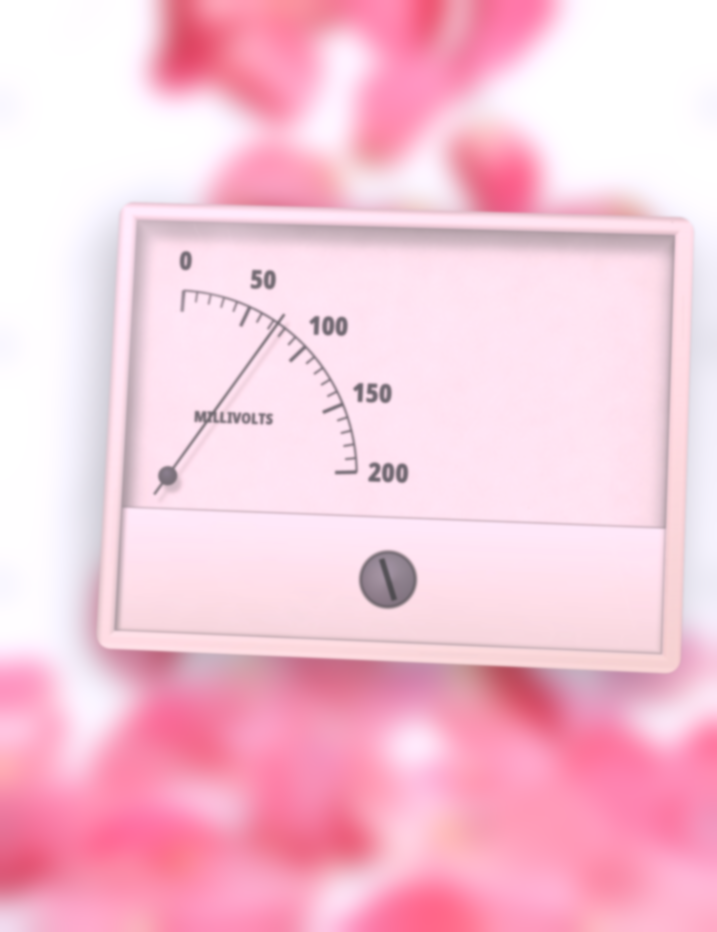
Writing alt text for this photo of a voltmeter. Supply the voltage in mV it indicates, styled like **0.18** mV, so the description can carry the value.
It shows **75** mV
